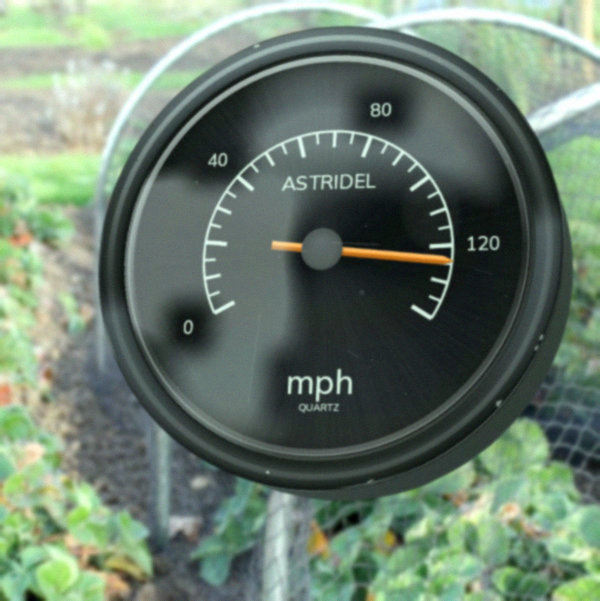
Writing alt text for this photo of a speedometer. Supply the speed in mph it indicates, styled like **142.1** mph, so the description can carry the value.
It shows **125** mph
